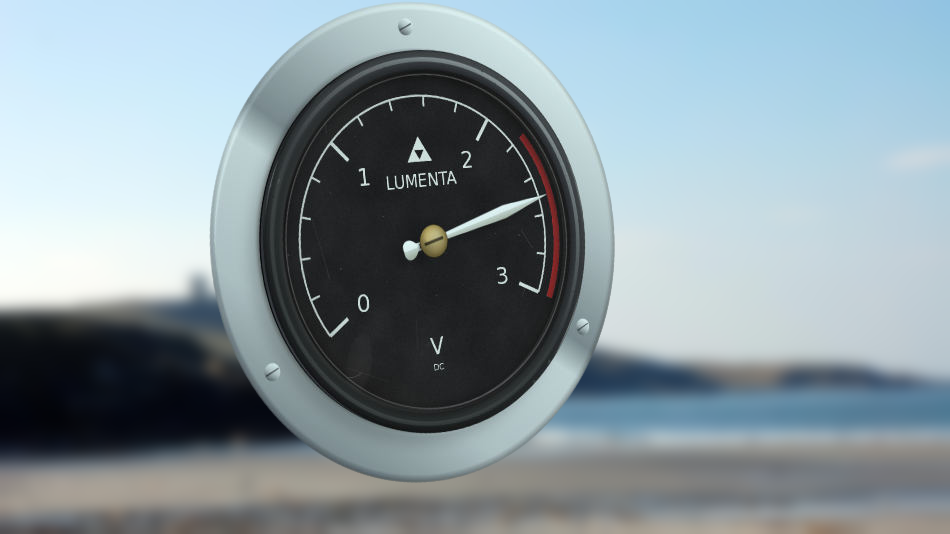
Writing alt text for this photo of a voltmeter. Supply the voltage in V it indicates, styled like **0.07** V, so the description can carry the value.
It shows **2.5** V
